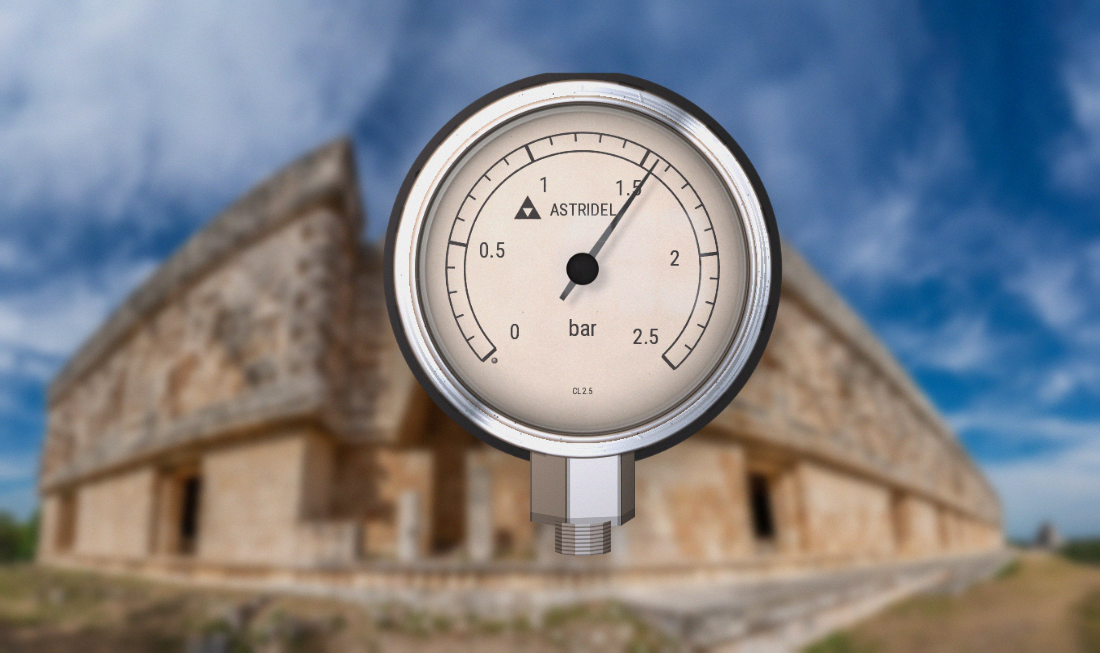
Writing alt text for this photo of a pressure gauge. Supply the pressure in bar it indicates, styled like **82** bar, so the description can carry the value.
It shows **1.55** bar
